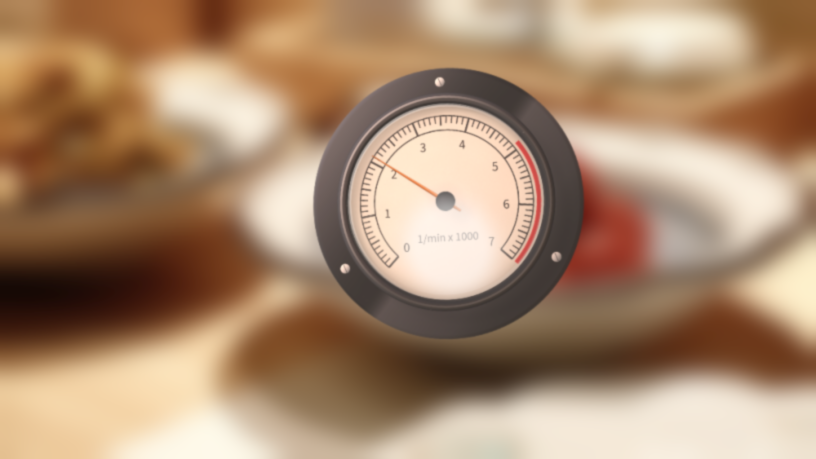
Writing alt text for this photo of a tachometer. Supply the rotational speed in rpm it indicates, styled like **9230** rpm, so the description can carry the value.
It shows **2100** rpm
